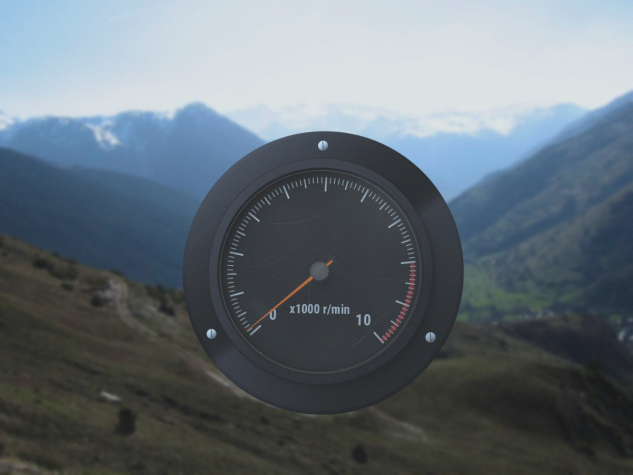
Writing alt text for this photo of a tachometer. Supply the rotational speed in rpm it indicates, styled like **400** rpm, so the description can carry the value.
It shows **100** rpm
